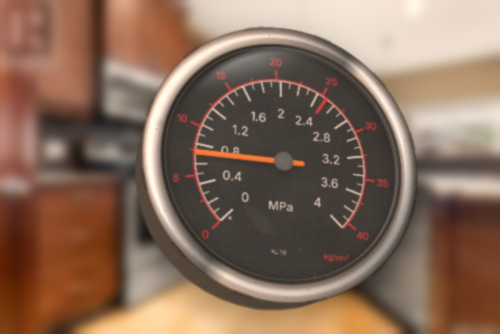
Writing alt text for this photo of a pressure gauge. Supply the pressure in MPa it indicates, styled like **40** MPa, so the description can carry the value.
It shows **0.7** MPa
